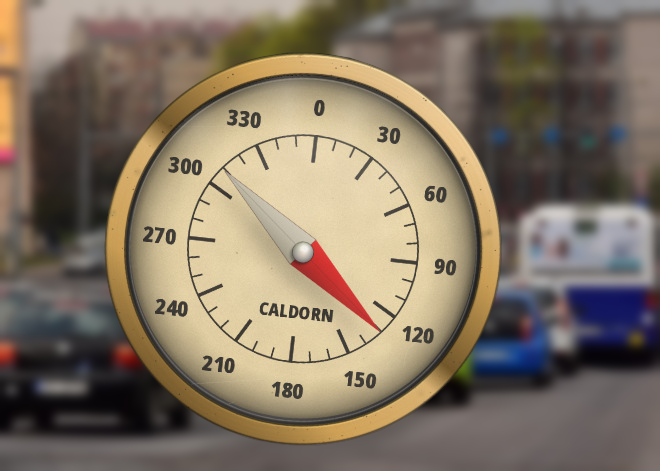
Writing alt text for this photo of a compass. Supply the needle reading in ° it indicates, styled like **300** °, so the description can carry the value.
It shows **130** °
